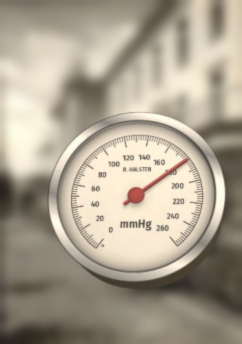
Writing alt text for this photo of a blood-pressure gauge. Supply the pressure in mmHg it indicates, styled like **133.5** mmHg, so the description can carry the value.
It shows **180** mmHg
